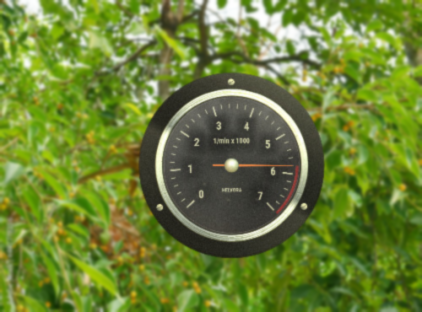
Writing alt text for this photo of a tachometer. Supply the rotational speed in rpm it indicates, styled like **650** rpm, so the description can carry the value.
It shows **5800** rpm
